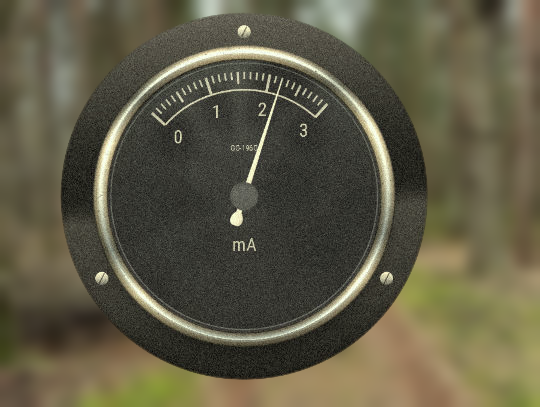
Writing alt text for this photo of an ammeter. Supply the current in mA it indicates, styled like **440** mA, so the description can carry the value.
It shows **2.2** mA
